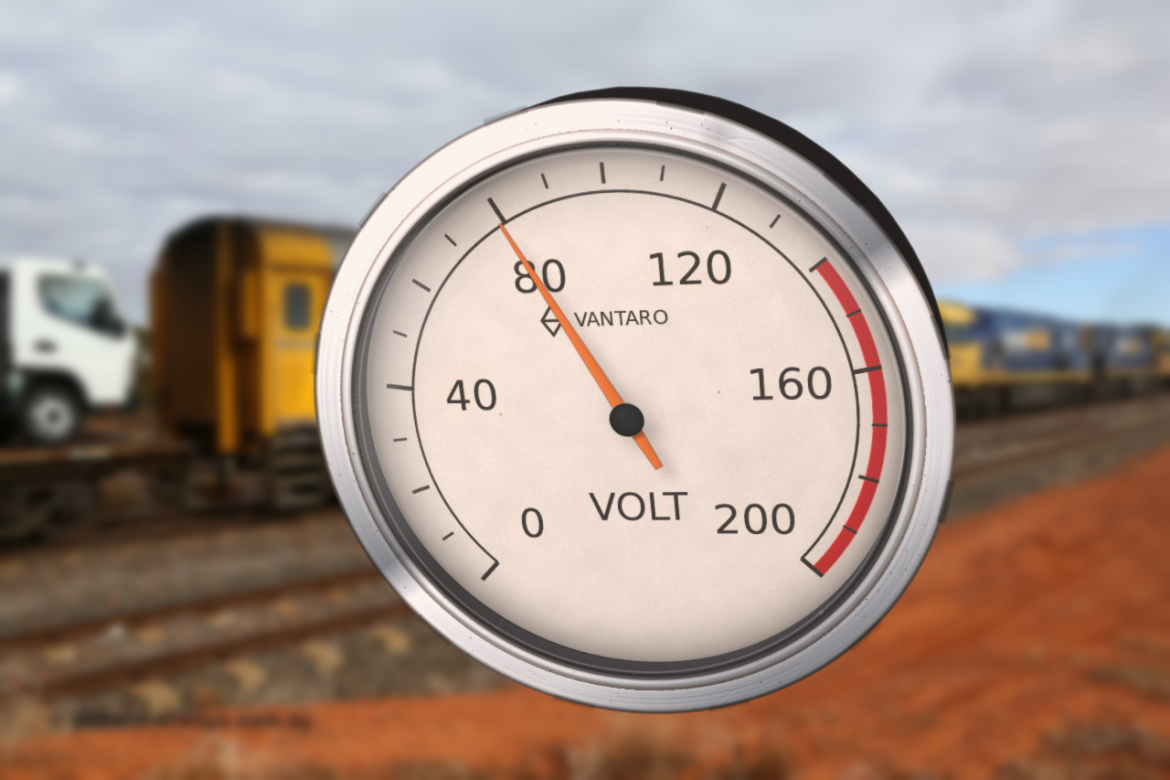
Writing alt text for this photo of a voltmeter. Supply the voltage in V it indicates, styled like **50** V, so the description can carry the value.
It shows **80** V
